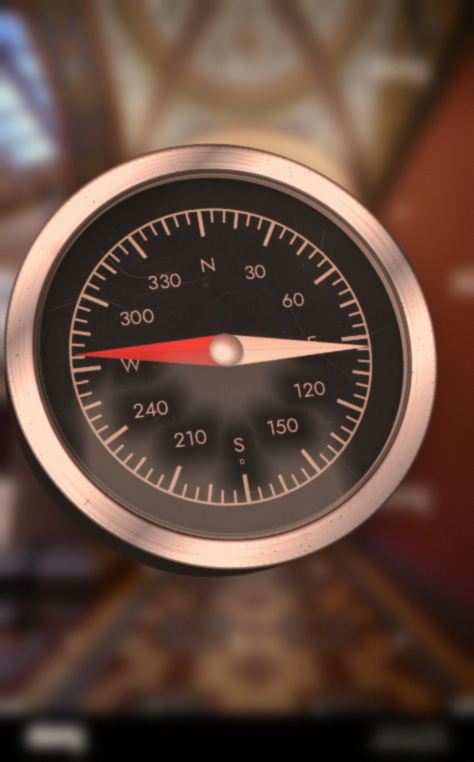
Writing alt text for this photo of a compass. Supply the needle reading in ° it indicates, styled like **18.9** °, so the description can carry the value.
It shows **275** °
